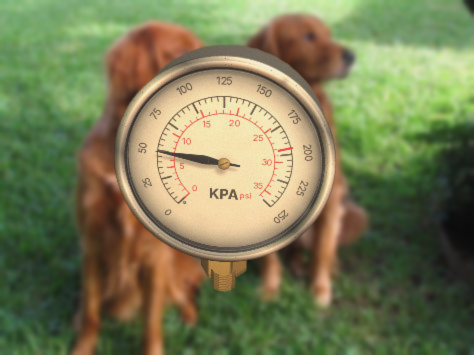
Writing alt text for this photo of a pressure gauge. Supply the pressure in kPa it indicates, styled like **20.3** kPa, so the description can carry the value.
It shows **50** kPa
